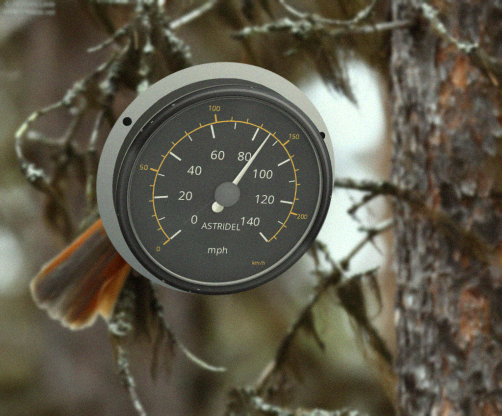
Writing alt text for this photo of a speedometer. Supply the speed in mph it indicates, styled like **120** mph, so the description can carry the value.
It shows **85** mph
